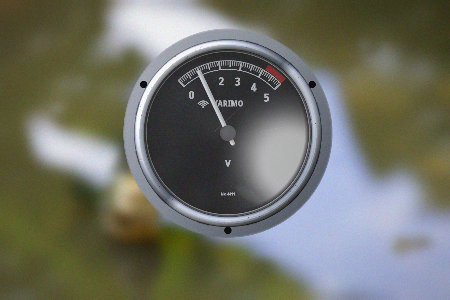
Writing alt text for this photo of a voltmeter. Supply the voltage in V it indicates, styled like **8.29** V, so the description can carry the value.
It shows **1** V
